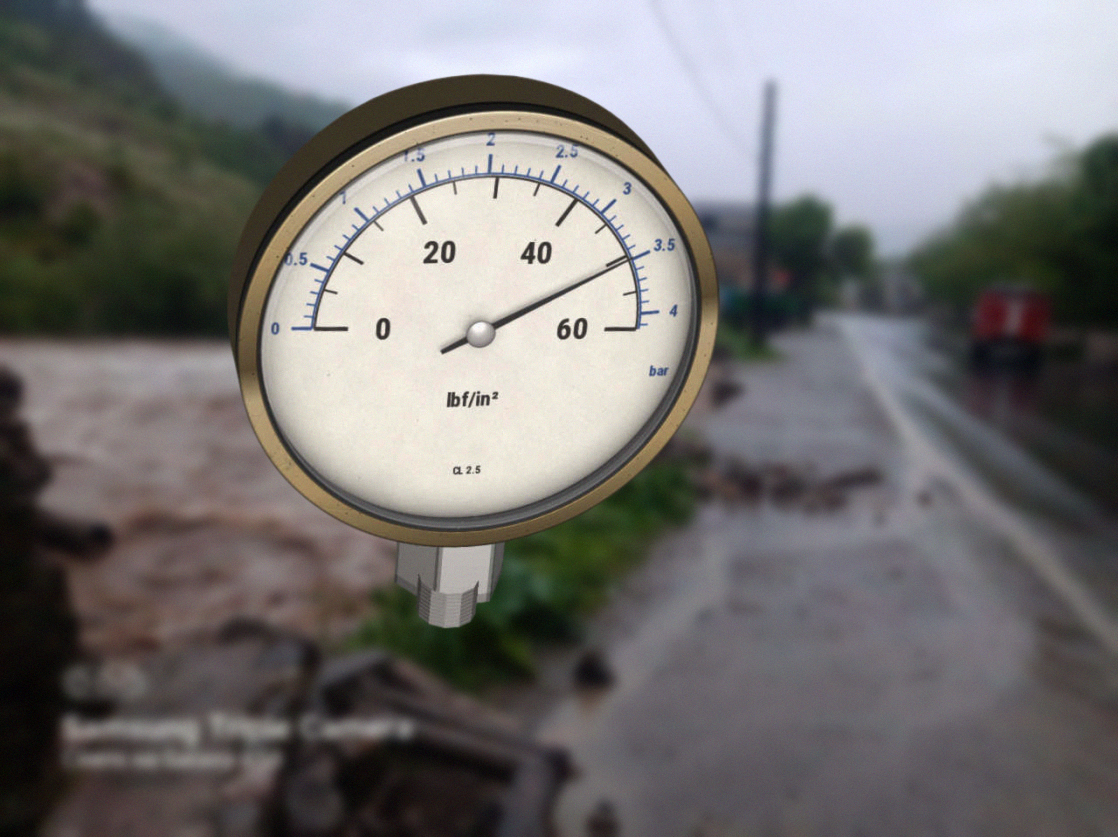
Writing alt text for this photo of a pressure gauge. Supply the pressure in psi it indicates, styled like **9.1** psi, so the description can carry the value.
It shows **50** psi
